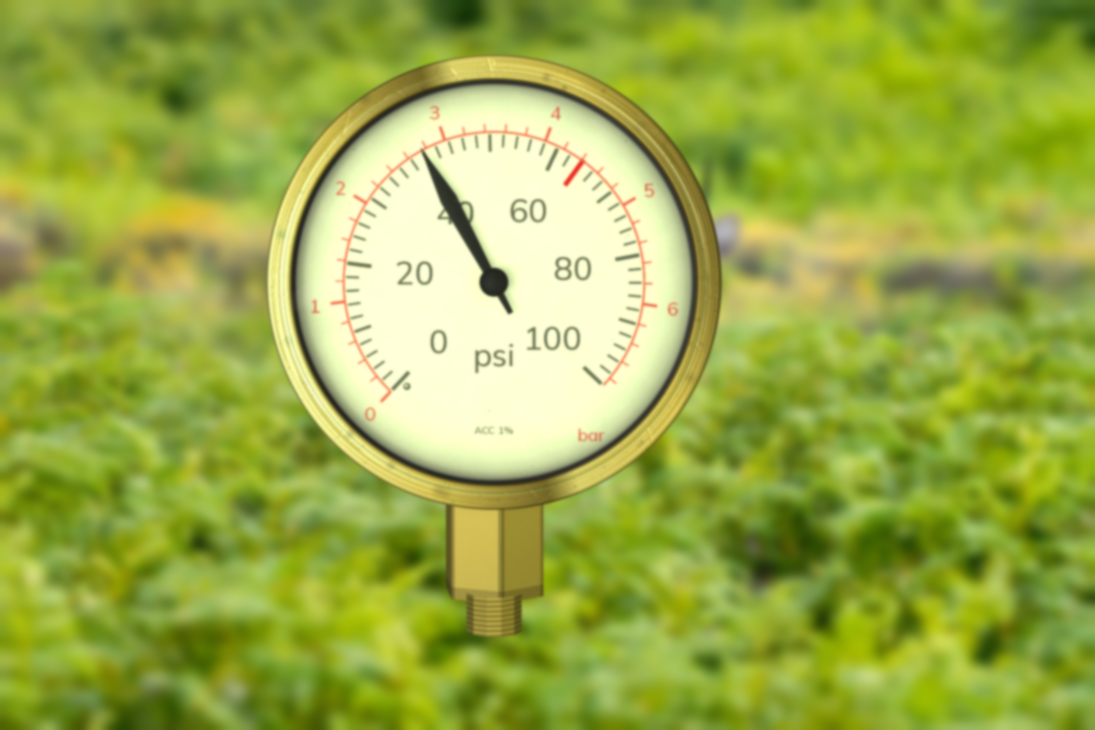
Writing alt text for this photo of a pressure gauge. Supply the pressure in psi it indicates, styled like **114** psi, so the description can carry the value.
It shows **40** psi
